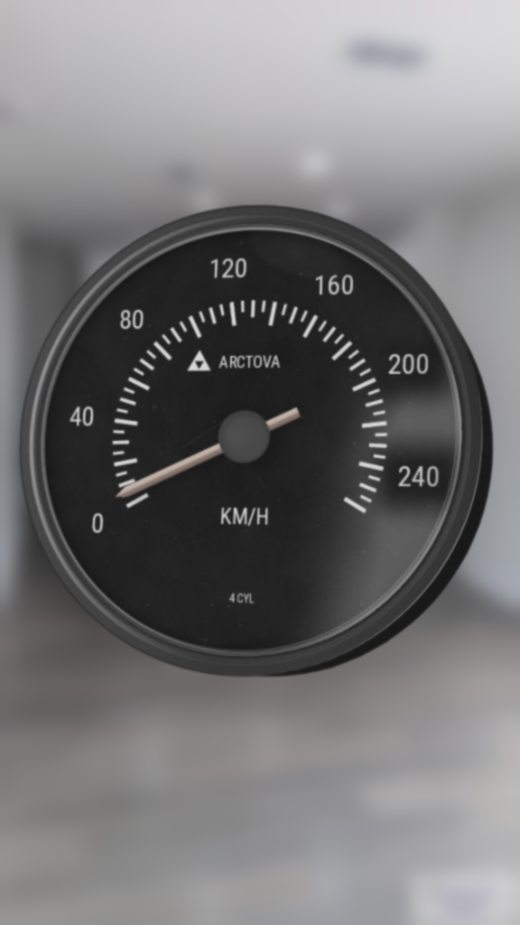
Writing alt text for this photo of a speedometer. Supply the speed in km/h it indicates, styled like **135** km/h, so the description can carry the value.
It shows **5** km/h
